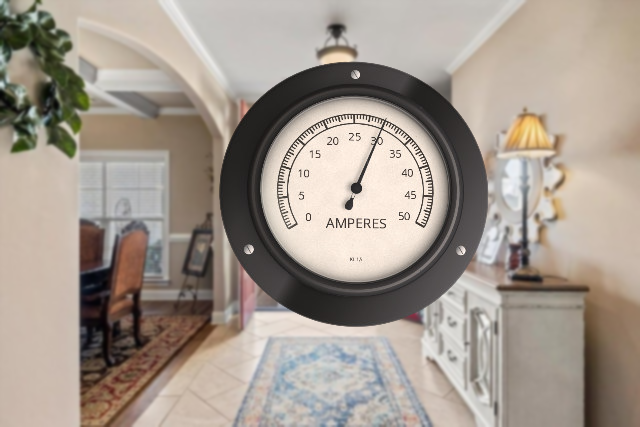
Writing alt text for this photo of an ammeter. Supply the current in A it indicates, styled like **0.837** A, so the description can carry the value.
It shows **30** A
